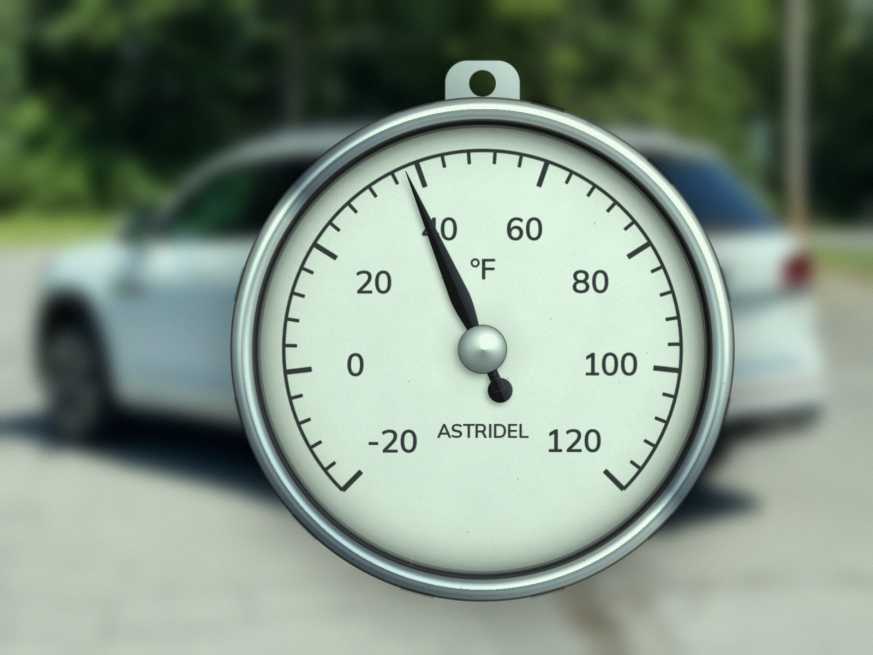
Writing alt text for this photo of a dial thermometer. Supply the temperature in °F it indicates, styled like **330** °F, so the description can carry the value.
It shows **38** °F
